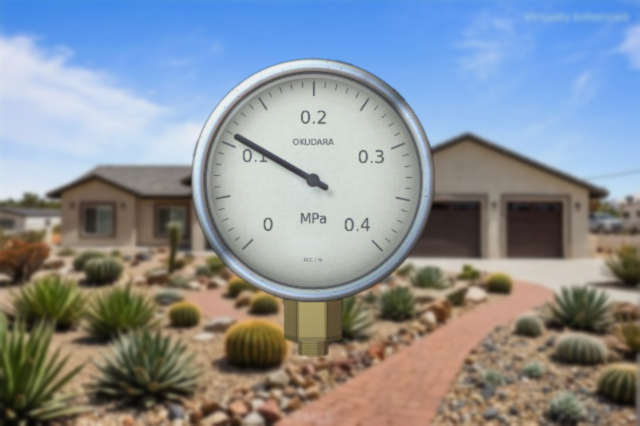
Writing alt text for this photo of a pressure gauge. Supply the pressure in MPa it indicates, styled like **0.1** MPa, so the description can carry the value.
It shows **0.11** MPa
